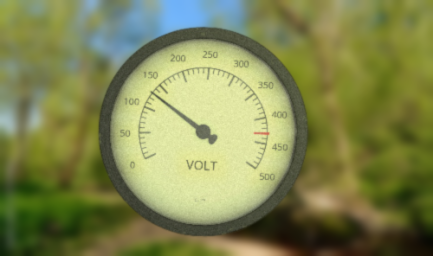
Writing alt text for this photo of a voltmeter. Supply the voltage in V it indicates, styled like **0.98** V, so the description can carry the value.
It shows **130** V
